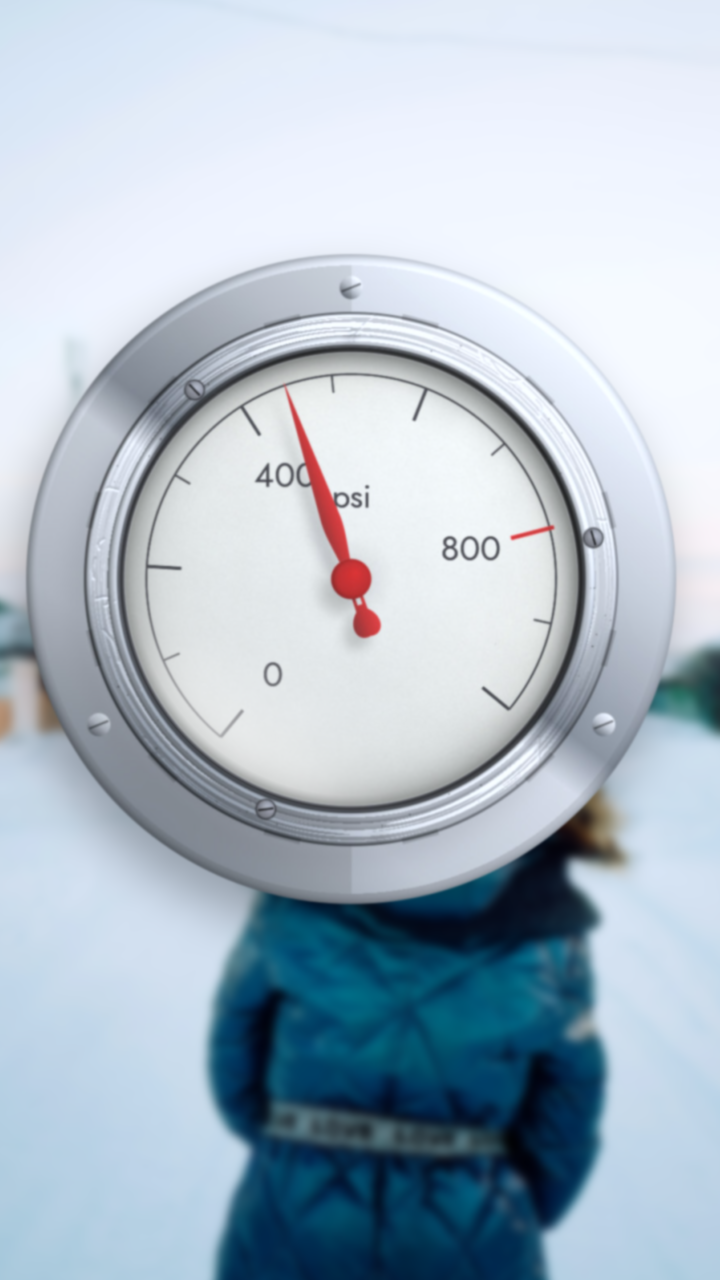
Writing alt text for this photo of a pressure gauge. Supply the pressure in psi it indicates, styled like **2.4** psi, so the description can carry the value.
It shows **450** psi
